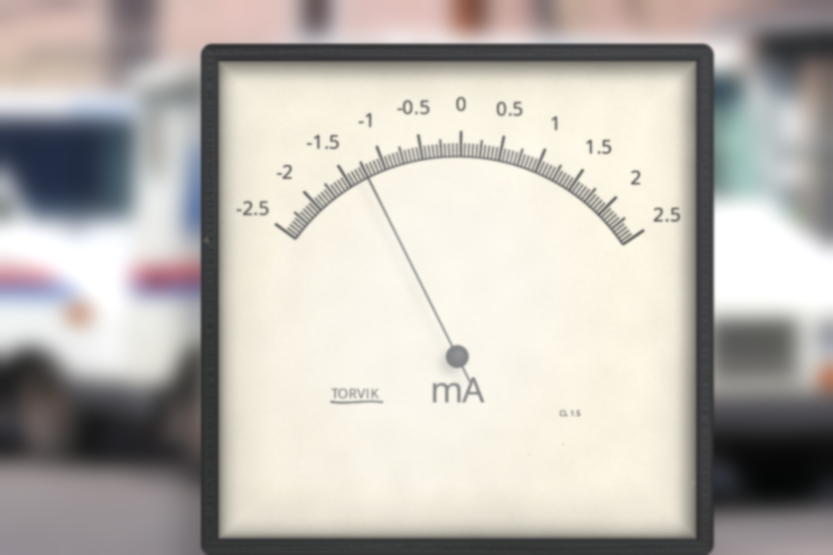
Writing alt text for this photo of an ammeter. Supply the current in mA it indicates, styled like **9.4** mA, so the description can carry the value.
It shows **-1.25** mA
